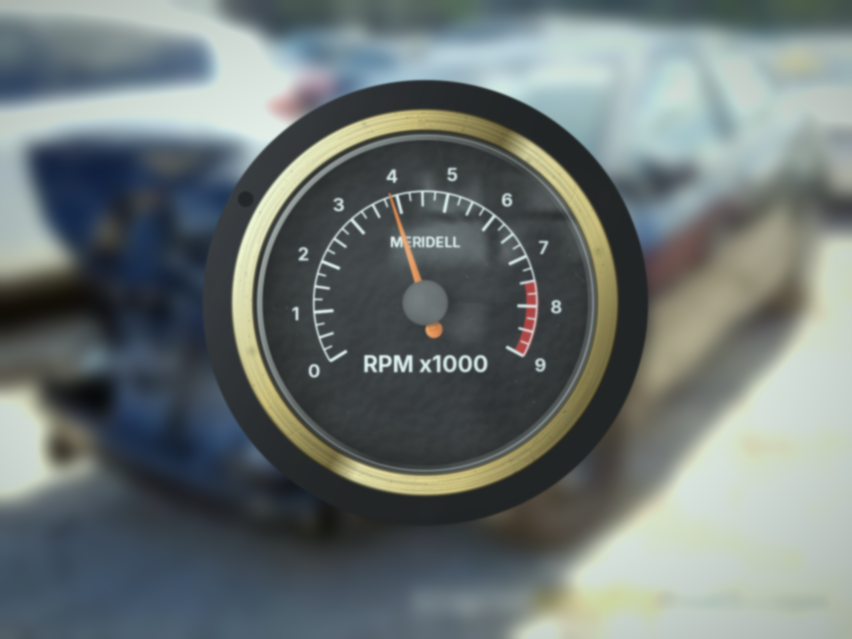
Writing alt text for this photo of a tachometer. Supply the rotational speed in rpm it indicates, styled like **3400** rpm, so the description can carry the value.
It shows **3875** rpm
